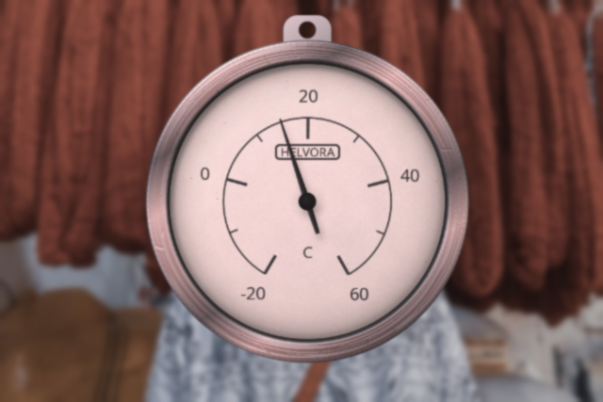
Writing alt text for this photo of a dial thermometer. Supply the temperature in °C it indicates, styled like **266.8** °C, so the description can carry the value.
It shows **15** °C
